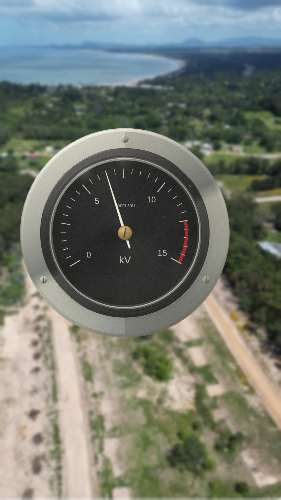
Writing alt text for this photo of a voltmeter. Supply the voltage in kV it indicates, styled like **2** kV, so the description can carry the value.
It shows **6.5** kV
